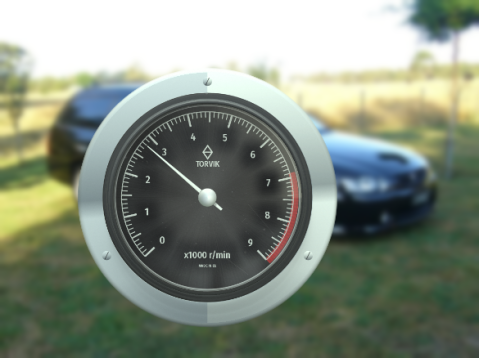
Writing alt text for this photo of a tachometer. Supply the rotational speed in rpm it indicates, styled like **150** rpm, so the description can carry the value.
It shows **2800** rpm
